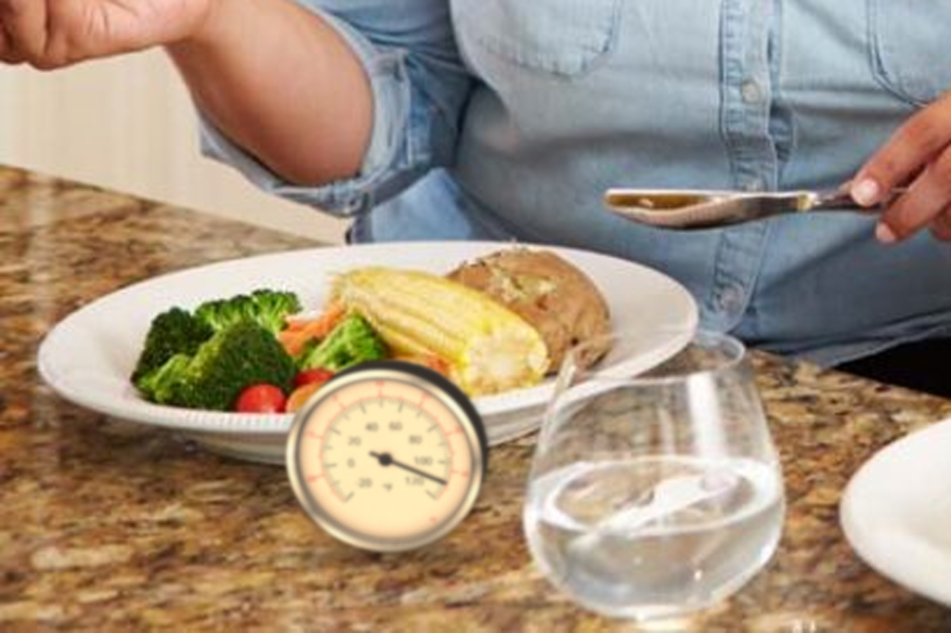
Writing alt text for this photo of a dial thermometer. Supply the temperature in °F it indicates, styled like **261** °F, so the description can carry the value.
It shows **110** °F
